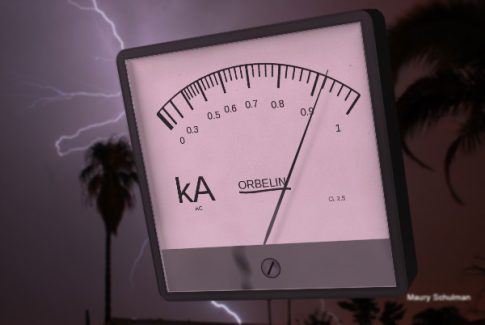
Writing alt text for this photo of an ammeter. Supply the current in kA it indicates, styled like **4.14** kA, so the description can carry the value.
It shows **0.92** kA
